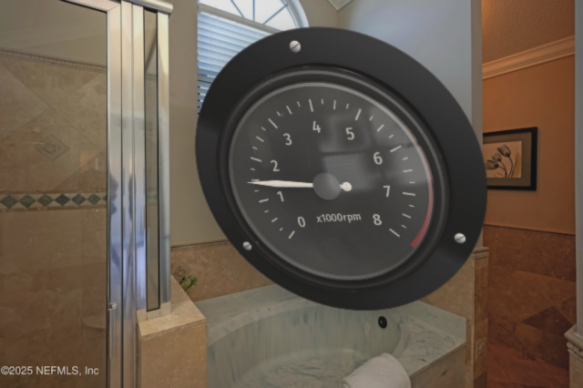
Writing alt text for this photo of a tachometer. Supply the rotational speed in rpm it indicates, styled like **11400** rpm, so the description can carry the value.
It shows **1500** rpm
